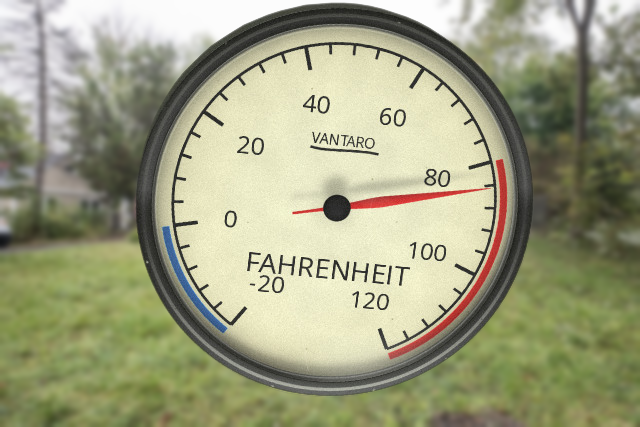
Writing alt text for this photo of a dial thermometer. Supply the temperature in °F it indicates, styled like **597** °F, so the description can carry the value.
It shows **84** °F
